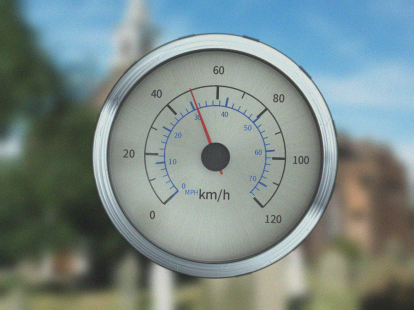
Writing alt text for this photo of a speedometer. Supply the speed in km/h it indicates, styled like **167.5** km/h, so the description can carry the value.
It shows **50** km/h
